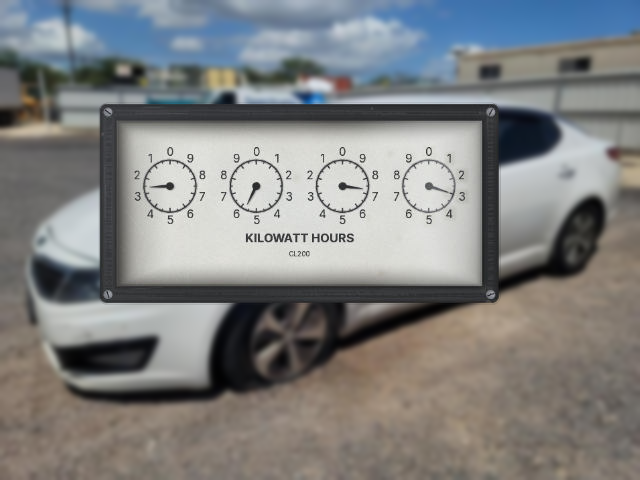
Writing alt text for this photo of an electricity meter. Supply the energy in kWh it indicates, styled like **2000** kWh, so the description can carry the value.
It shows **2573** kWh
